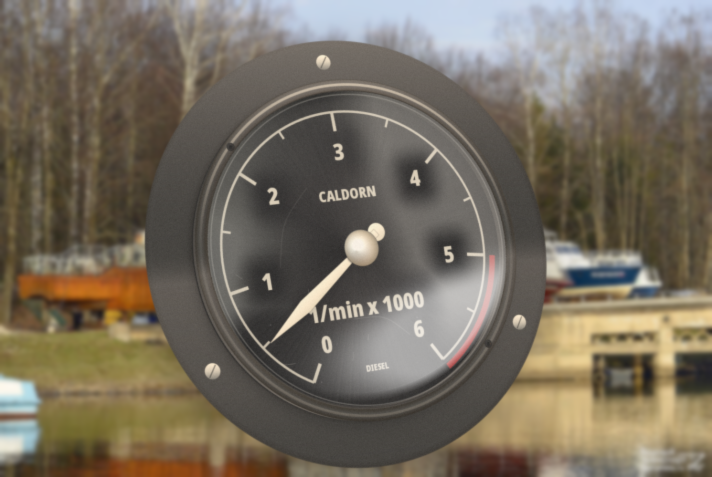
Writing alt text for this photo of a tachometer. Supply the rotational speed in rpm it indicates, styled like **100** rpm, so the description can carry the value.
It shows **500** rpm
